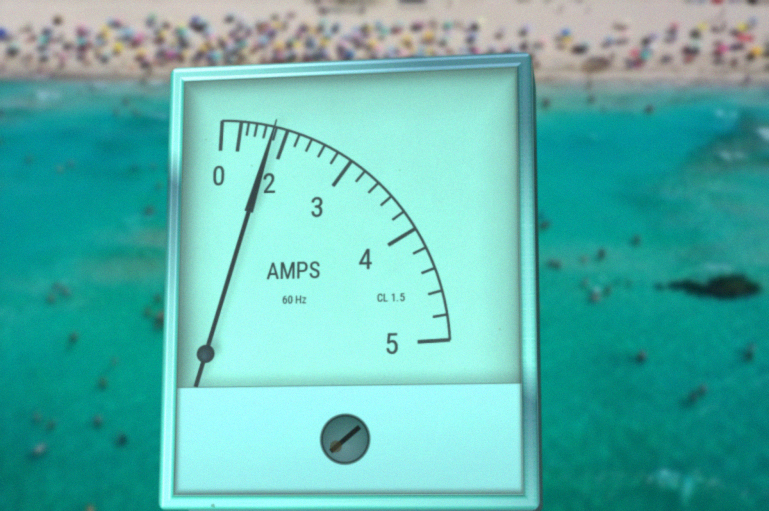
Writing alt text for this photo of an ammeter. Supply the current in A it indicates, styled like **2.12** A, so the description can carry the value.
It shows **1.8** A
